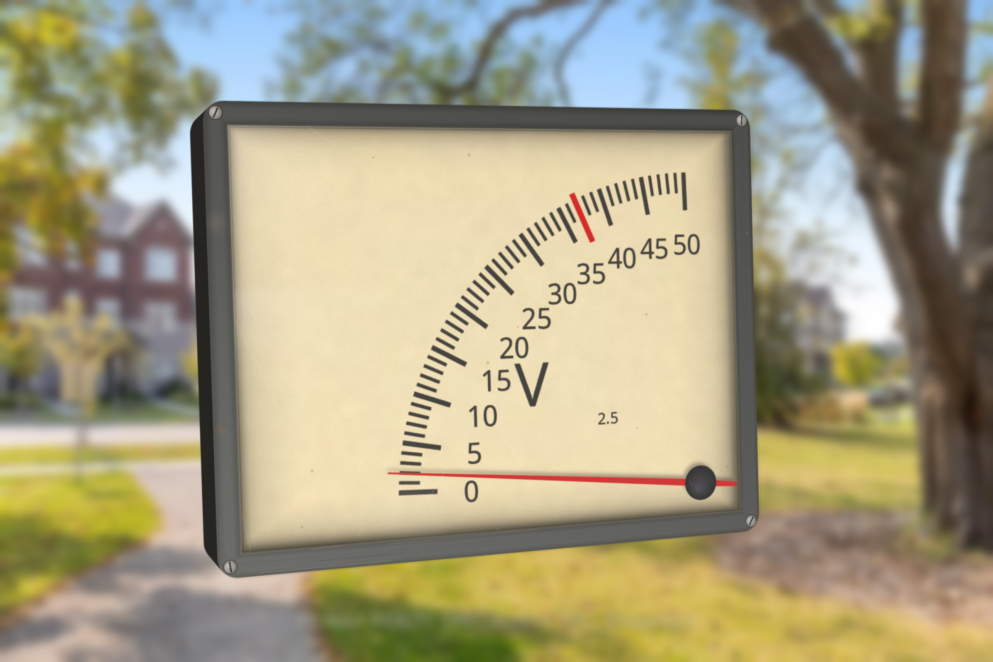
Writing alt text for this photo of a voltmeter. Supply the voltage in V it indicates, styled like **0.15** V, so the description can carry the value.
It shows **2** V
